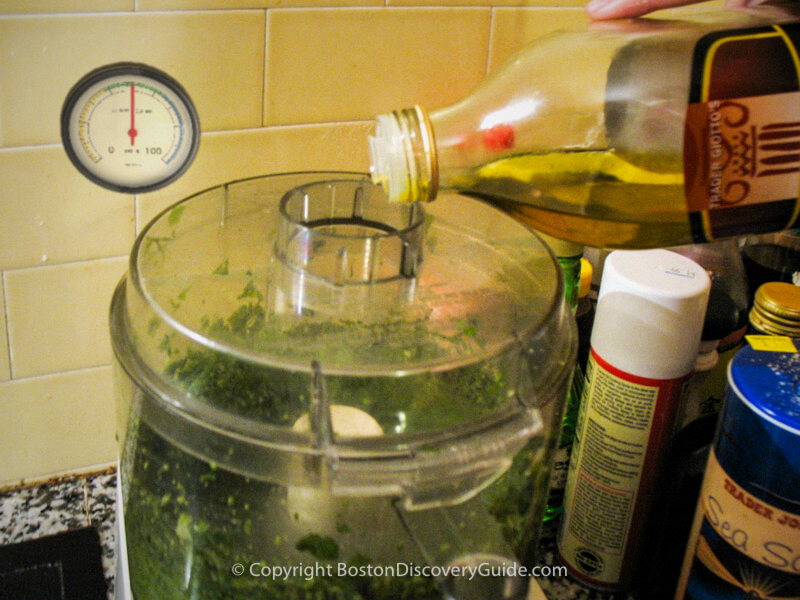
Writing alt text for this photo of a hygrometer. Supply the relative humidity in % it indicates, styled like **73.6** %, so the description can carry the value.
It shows **50** %
